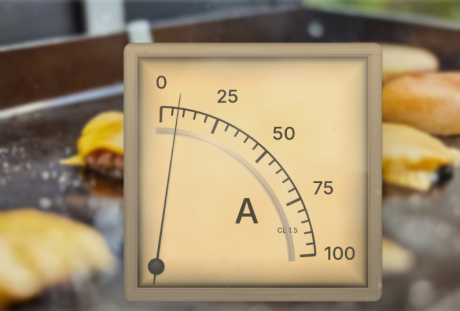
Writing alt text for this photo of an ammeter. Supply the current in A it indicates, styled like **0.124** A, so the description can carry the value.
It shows **7.5** A
